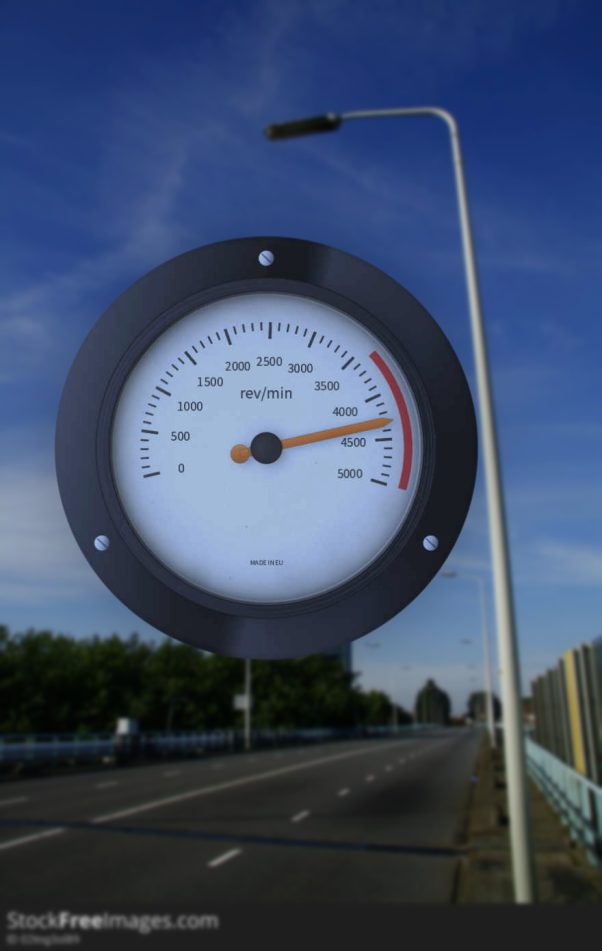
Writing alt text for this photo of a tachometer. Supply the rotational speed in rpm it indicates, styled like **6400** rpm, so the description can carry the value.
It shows **4300** rpm
